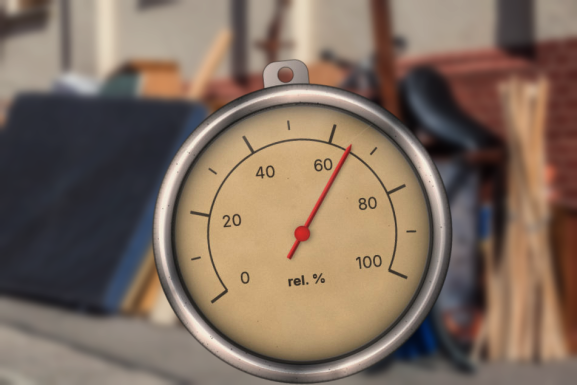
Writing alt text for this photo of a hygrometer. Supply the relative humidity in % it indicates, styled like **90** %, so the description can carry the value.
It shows **65** %
